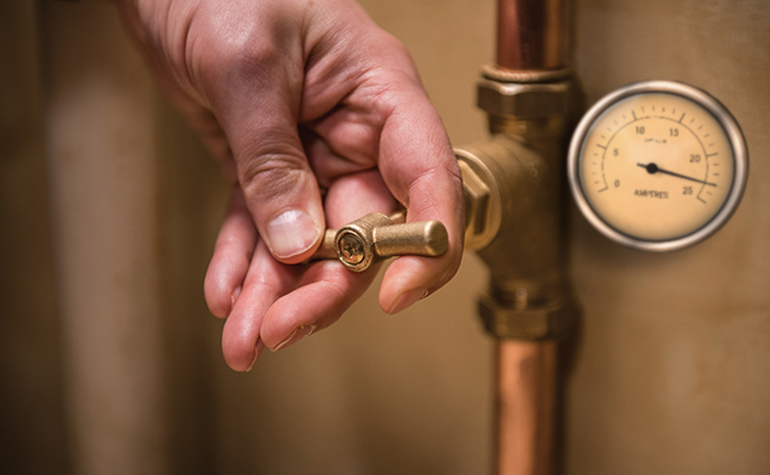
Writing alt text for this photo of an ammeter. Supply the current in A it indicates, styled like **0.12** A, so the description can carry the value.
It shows **23** A
